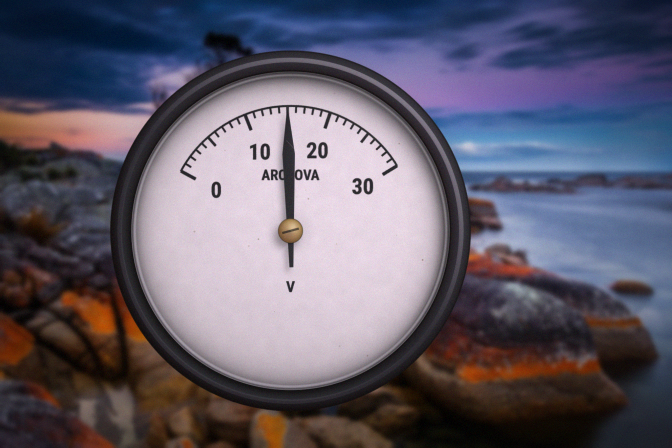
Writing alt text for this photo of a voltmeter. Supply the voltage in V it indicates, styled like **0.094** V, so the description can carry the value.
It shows **15** V
